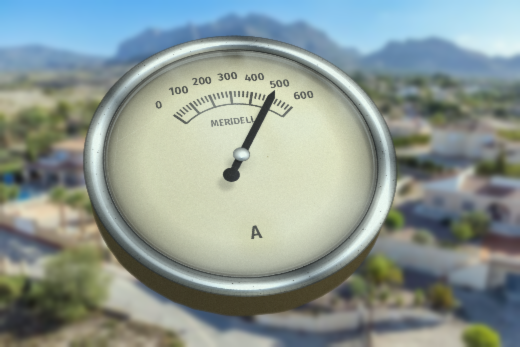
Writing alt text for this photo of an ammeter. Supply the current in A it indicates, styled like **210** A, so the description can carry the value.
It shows **500** A
